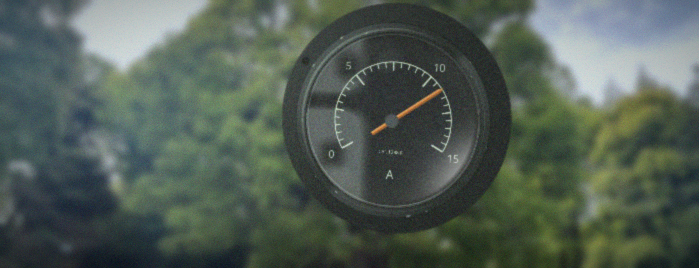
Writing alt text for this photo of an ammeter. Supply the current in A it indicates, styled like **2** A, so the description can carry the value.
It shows **11** A
